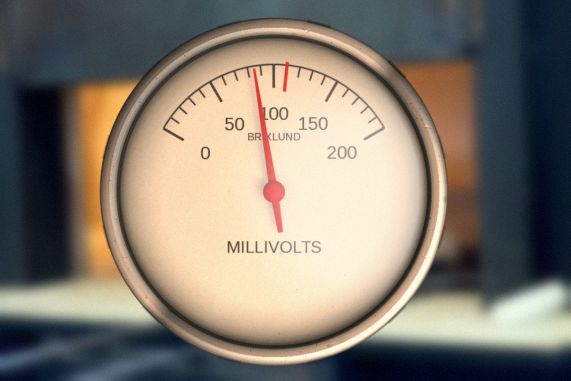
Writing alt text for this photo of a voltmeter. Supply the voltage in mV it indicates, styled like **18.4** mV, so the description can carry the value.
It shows **85** mV
